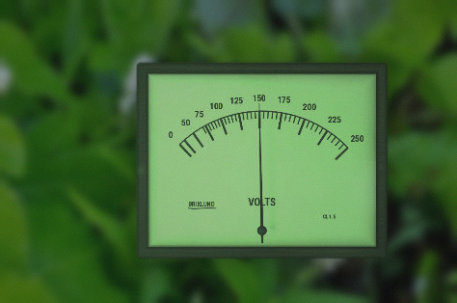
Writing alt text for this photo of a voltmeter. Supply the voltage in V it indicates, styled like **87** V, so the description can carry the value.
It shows **150** V
